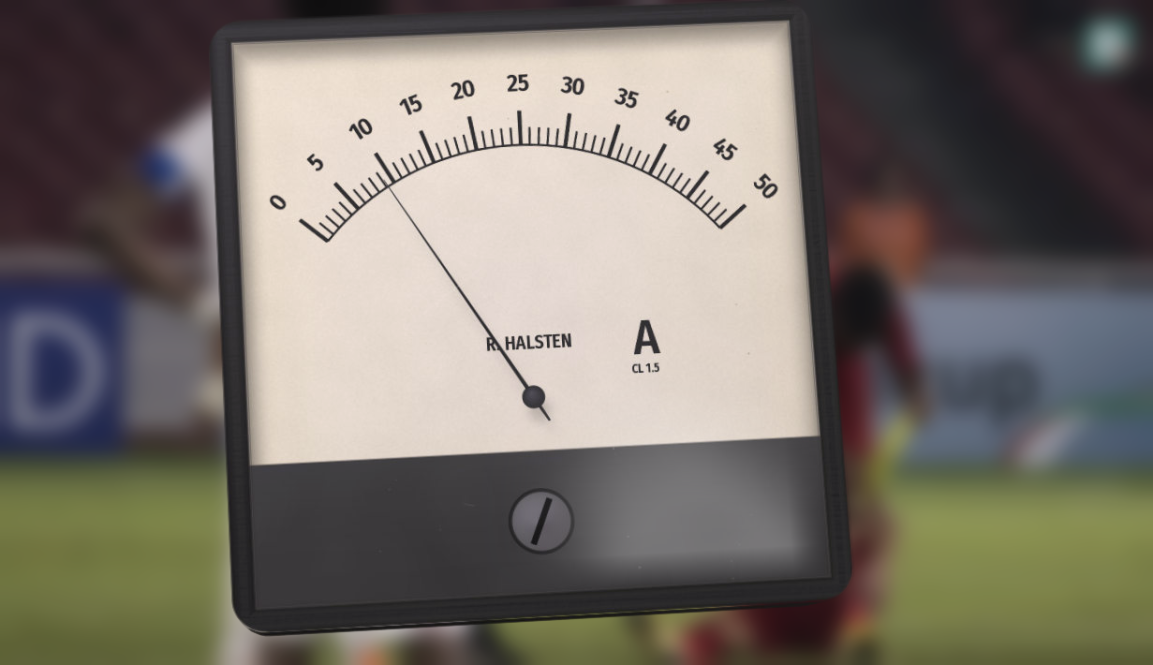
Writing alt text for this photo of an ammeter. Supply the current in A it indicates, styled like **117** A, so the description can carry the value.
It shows **9** A
